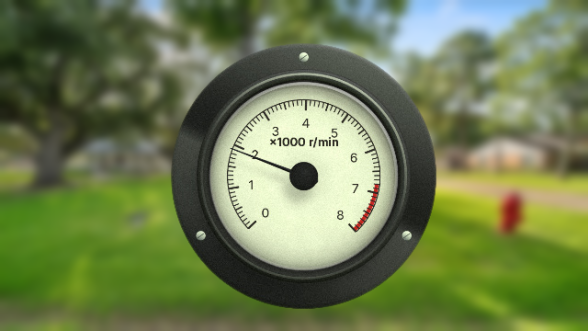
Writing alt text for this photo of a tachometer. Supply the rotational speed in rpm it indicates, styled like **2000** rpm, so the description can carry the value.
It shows **1900** rpm
